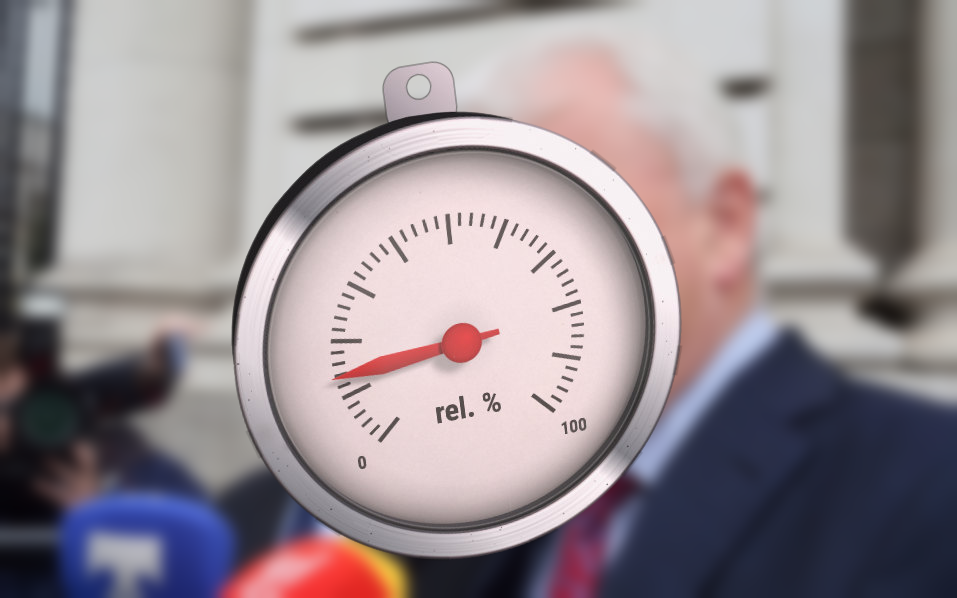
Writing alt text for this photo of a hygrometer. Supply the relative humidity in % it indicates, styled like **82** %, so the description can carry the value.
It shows **14** %
